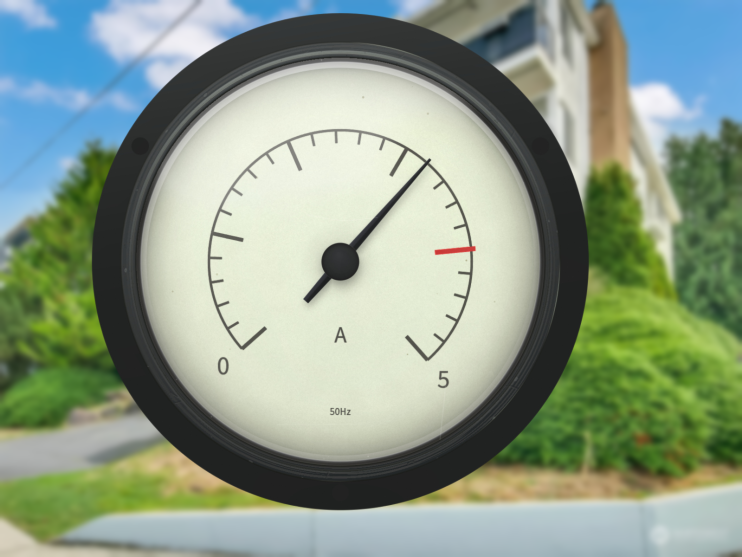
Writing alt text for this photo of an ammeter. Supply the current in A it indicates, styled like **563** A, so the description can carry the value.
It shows **3.2** A
